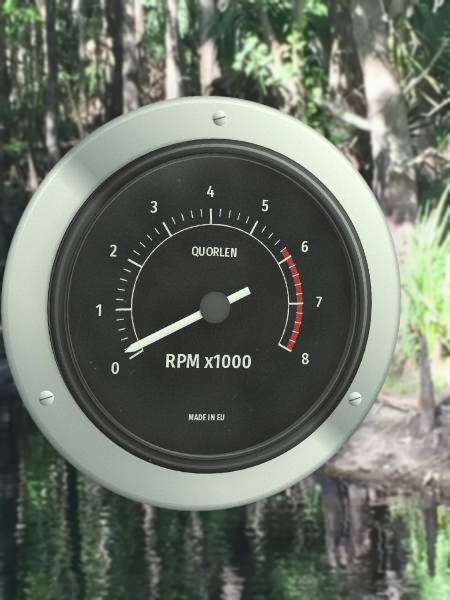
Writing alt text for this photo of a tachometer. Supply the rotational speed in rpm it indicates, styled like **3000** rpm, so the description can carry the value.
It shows **200** rpm
